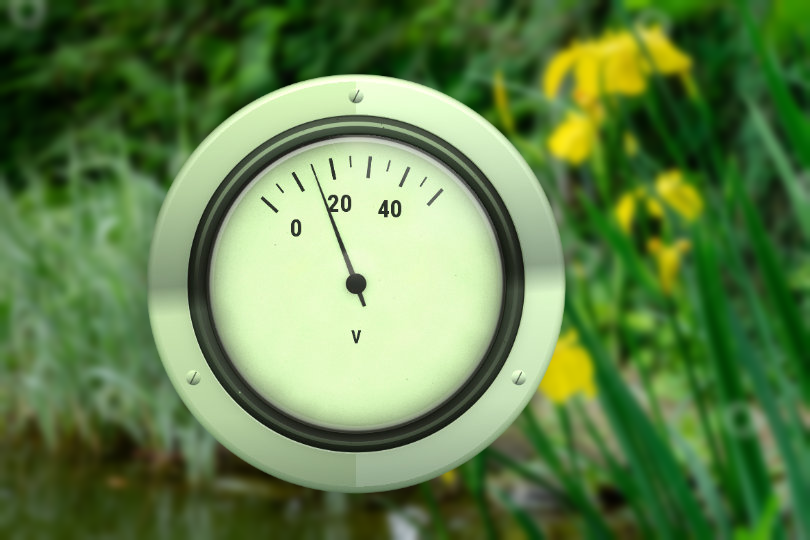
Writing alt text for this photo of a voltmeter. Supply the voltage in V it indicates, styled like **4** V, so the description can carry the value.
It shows **15** V
